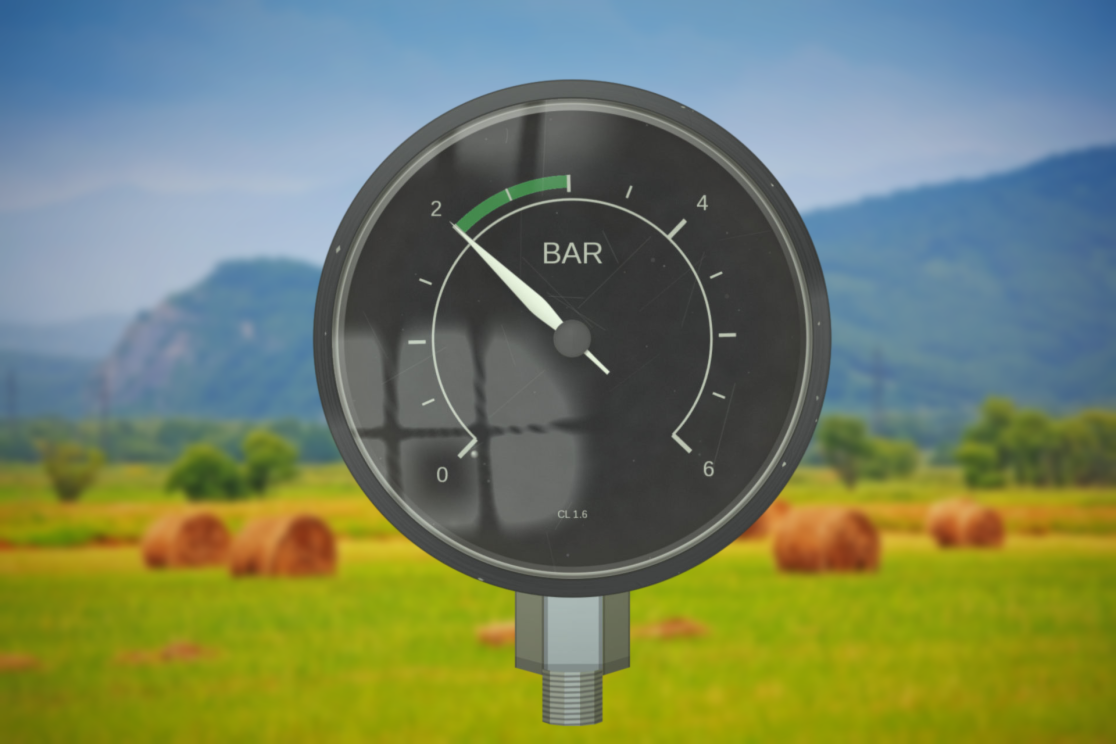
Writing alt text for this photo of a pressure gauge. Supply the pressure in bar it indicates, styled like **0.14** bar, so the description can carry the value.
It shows **2** bar
